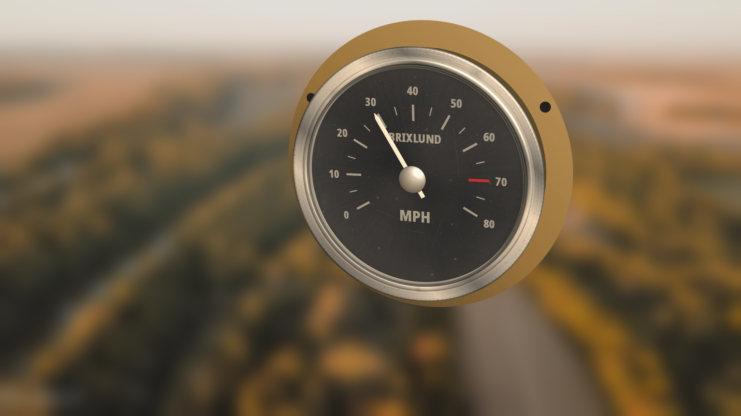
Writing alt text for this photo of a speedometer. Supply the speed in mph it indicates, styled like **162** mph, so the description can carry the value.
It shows **30** mph
